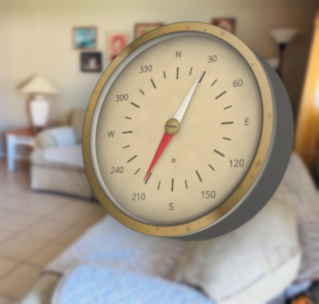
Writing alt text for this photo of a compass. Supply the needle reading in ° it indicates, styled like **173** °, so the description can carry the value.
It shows **210** °
